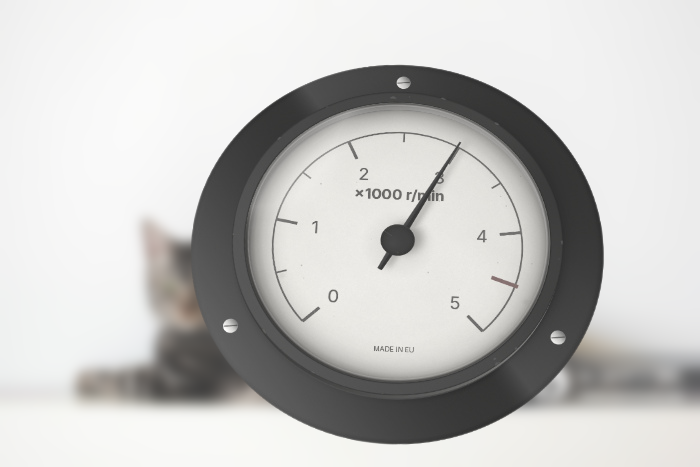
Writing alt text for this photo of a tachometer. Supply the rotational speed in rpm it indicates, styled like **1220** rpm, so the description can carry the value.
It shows **3000** rpm
